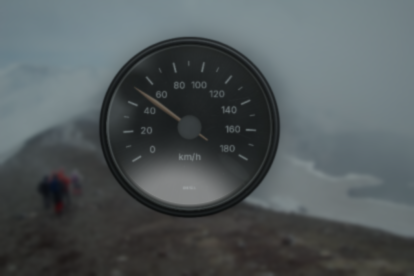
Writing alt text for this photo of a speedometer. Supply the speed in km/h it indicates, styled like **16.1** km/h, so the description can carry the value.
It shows **50** km/h
